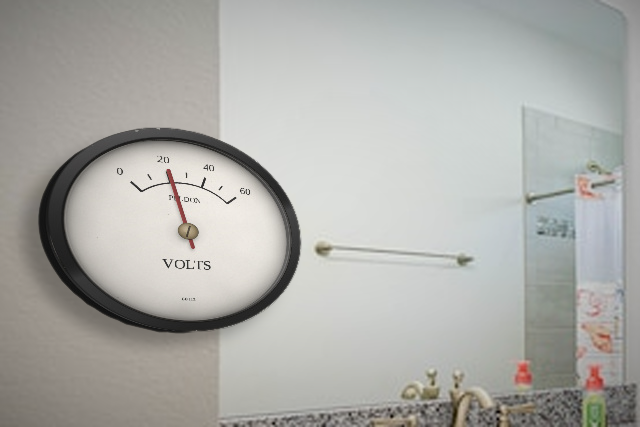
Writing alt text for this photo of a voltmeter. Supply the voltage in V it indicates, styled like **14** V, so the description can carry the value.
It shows **20** V
